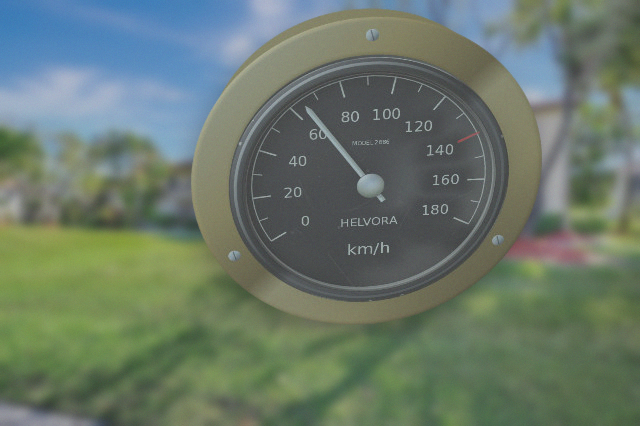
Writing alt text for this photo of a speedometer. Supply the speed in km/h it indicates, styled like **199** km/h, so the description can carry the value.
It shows **65** km/h
